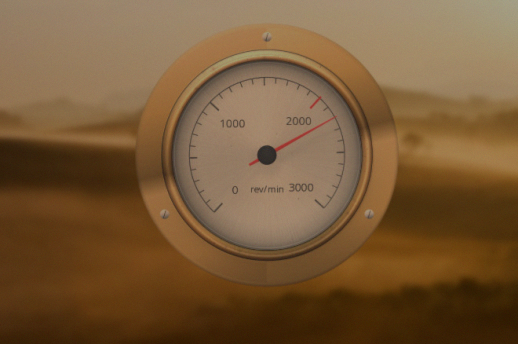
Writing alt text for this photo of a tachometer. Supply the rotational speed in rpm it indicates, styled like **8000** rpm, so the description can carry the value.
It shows **2200** rpm
